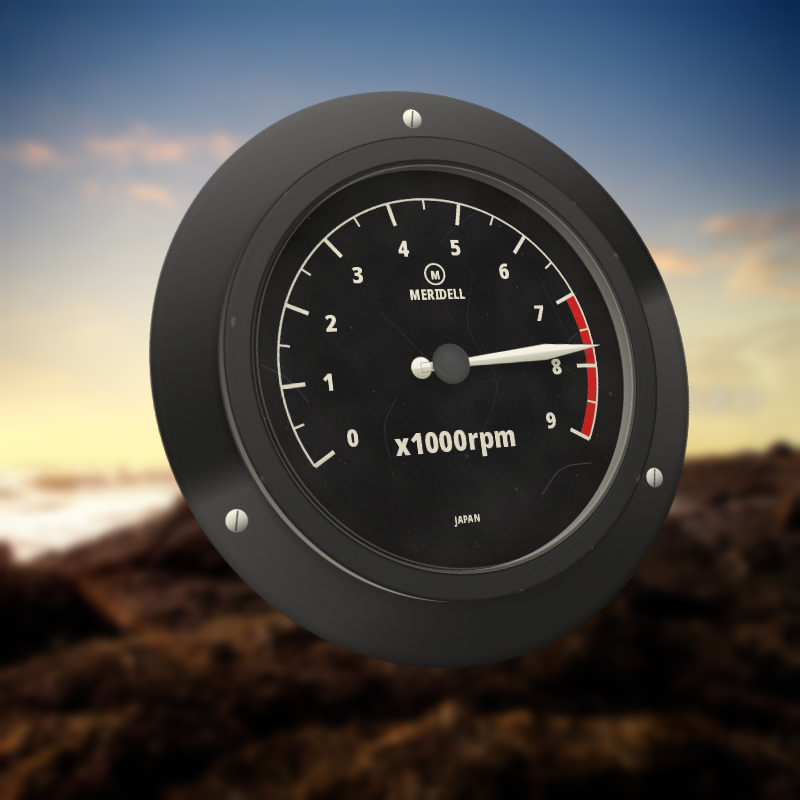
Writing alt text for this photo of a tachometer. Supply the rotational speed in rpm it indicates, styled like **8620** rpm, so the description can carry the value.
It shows **7750** rpm
